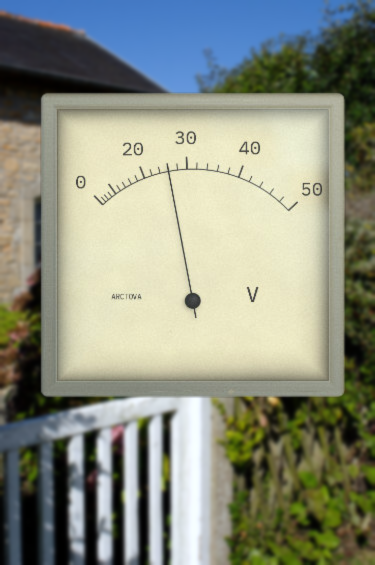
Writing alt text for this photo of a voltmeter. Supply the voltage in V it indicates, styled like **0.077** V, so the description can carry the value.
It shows **26** V
